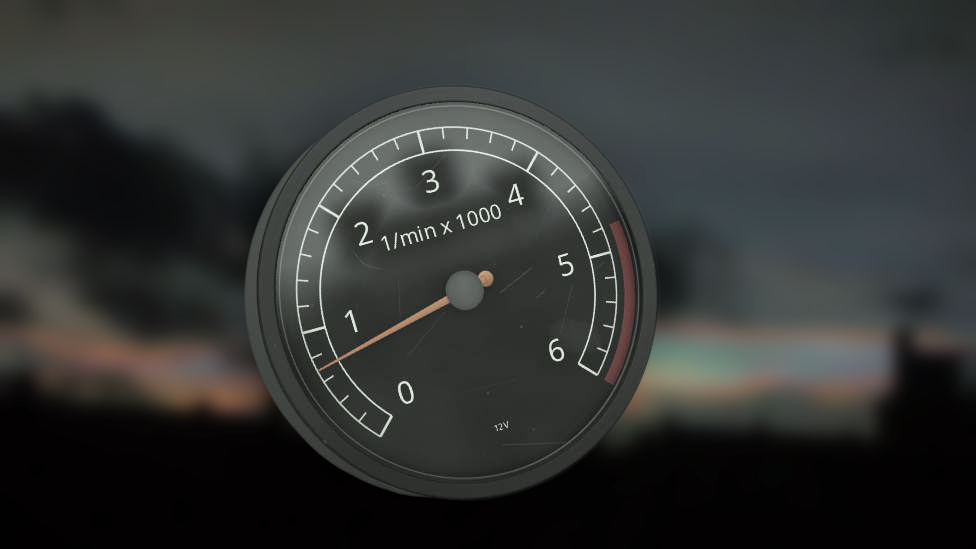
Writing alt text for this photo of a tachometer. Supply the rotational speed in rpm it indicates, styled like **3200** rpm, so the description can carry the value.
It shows **700** rpm
